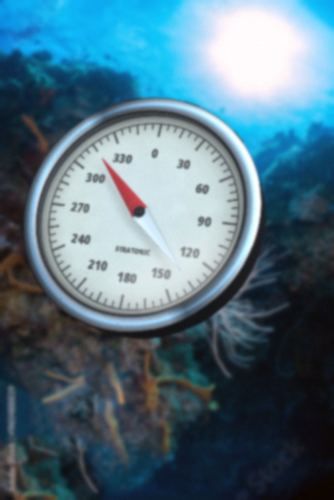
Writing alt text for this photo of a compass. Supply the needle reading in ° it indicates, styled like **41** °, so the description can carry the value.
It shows **315** °
